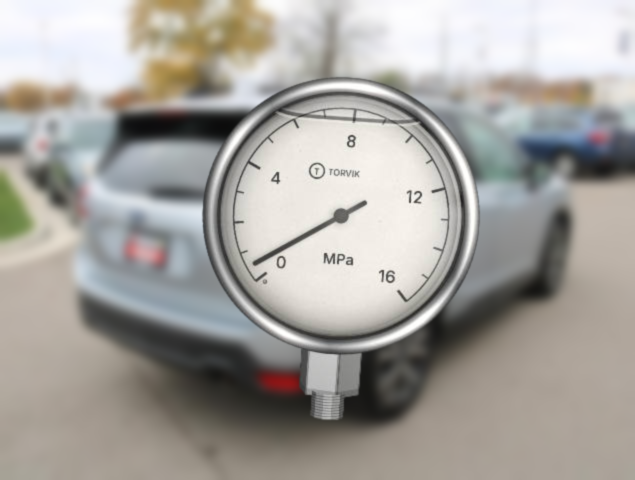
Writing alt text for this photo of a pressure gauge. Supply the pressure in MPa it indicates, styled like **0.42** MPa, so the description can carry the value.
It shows **0.5** MPa
